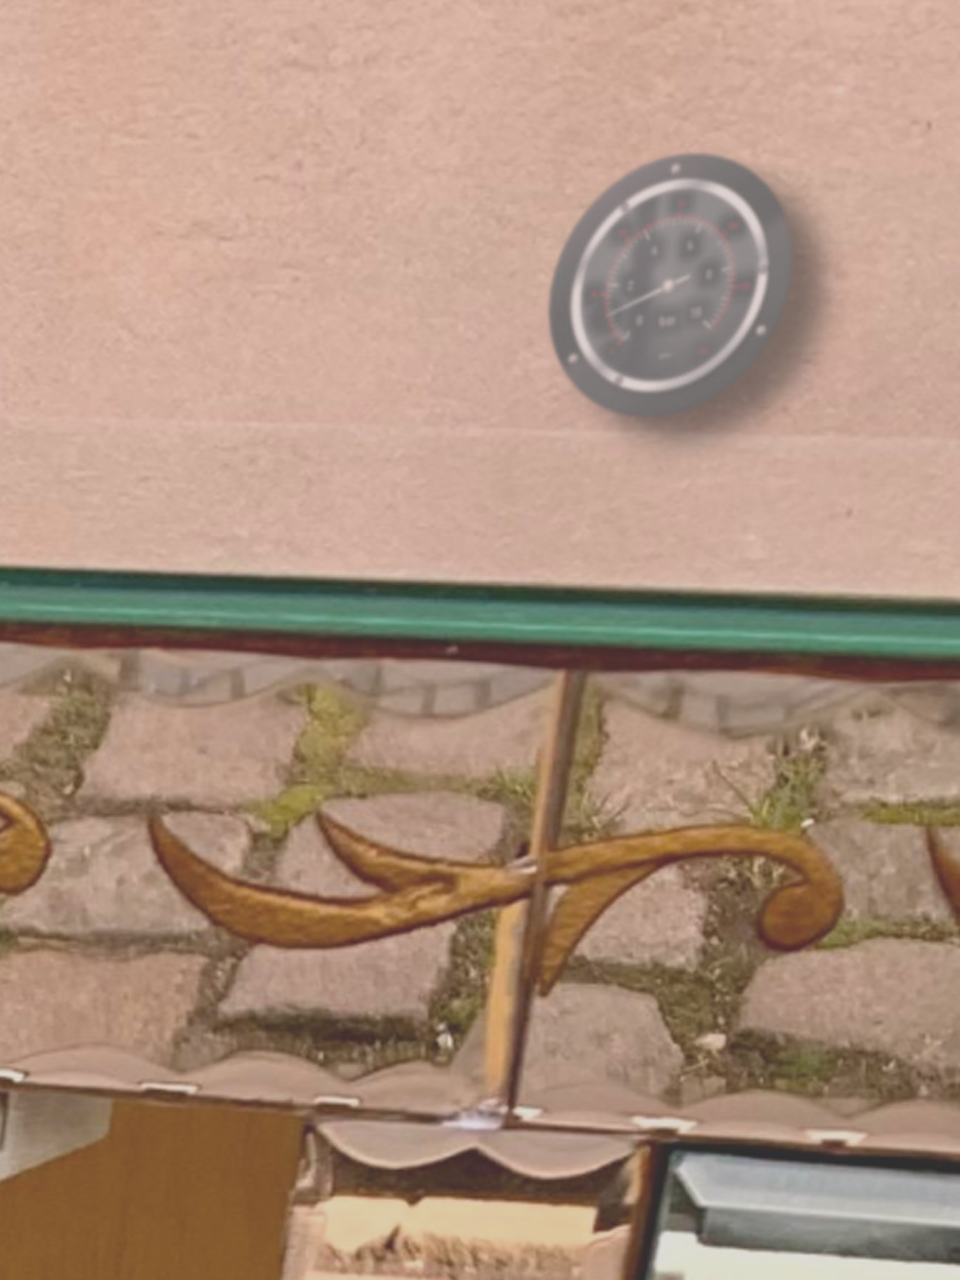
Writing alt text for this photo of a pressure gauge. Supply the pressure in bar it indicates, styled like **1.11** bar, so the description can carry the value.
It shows **1** bar
